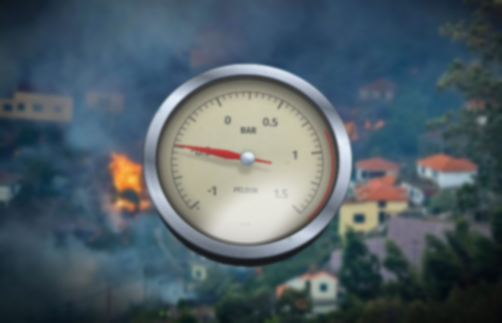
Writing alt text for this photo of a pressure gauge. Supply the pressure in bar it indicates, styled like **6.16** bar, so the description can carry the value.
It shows **-0.5** bar
